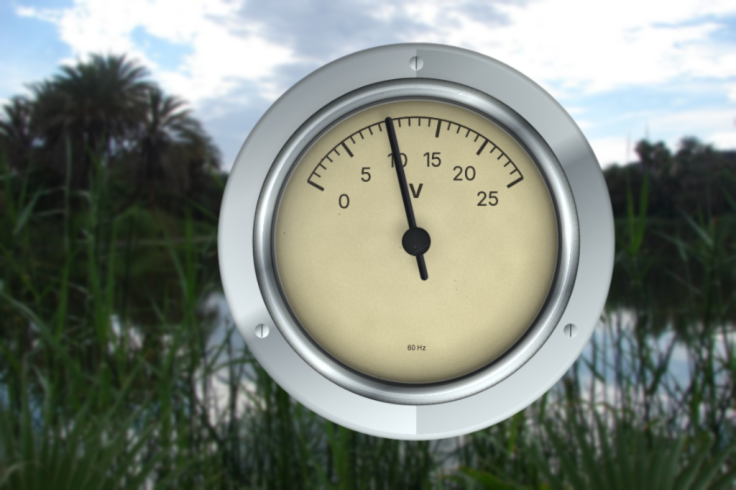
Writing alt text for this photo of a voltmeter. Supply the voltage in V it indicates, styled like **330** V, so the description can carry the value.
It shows **10** V
